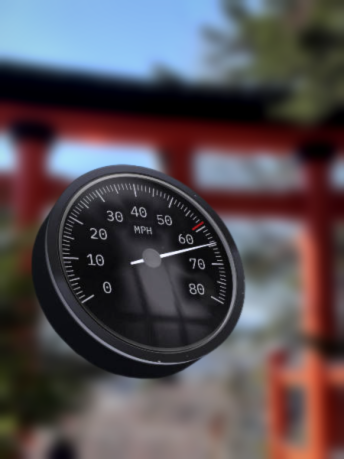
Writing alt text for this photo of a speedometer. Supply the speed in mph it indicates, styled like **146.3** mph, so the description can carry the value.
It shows **65** mph
